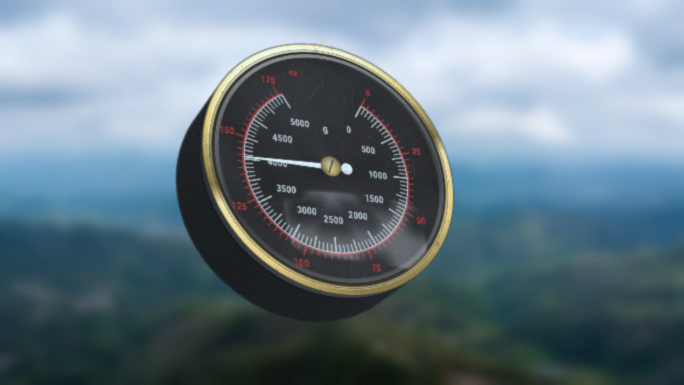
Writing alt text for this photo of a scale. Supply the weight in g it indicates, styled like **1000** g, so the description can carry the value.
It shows **4000** g
